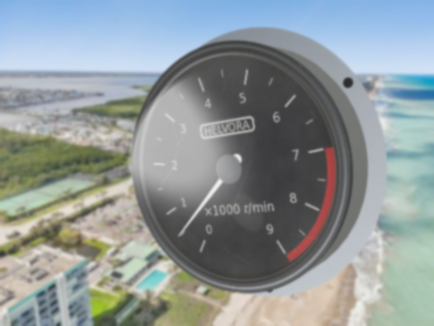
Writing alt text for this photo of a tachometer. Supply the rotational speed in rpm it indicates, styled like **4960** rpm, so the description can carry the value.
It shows **500** rpm
